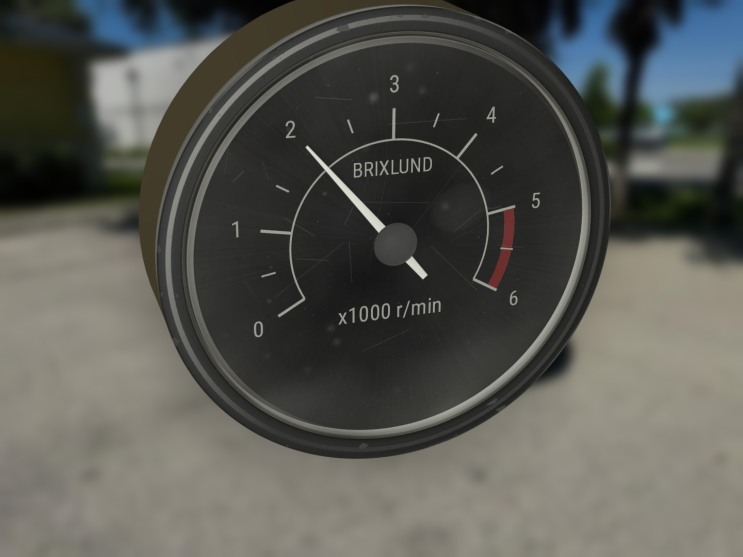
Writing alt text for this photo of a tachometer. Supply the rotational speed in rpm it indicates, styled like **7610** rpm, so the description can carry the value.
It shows **2000** rpm
